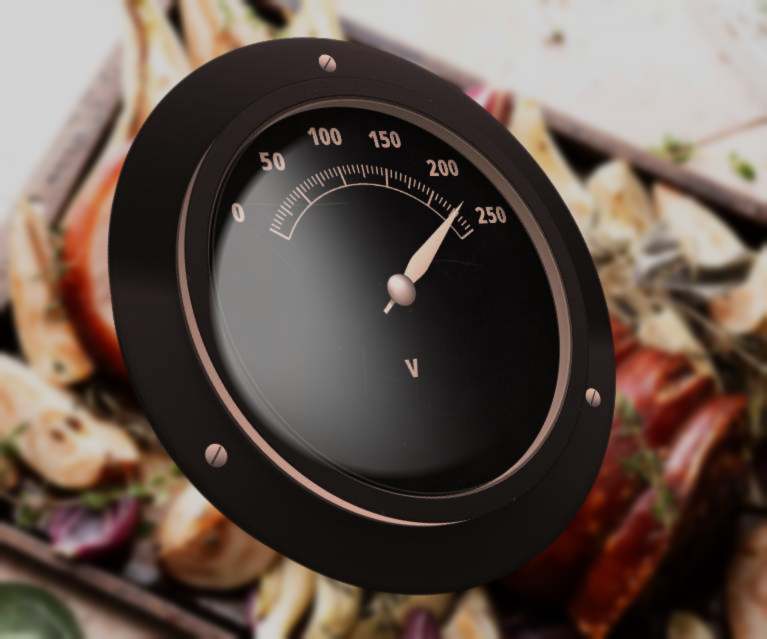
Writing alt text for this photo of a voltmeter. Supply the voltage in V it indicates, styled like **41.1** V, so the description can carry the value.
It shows **225** V
